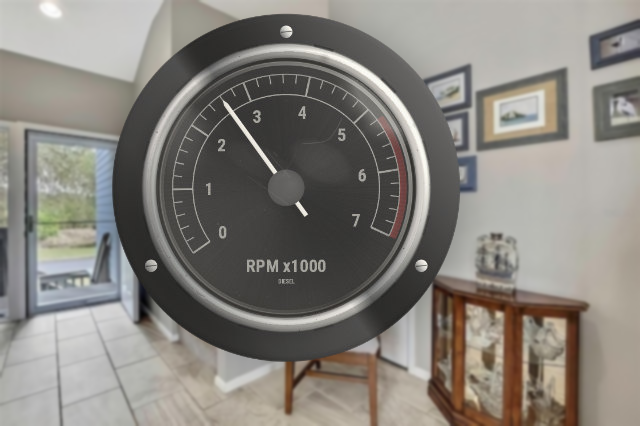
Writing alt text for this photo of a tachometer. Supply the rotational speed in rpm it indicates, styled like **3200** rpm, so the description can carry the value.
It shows **2600** rpm
